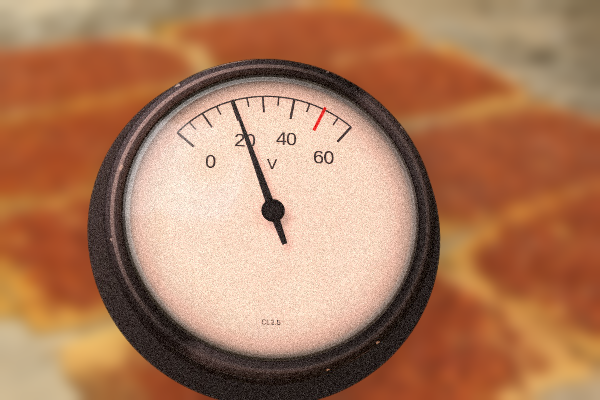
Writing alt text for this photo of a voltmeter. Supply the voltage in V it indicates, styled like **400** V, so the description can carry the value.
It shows **20** V
